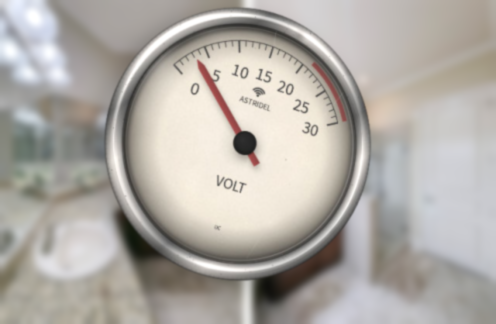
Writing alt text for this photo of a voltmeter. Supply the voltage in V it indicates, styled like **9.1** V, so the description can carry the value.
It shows **3** V
